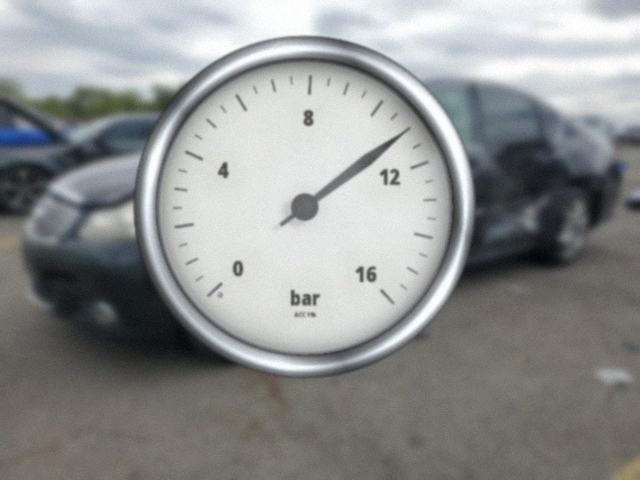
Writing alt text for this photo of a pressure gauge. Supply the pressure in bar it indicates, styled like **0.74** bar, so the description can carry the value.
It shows **11** bar
